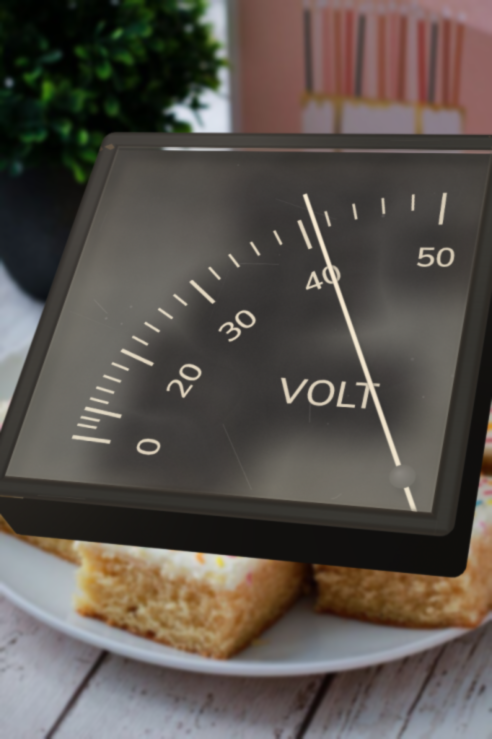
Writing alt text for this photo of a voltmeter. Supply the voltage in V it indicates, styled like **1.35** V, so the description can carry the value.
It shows **41** V
